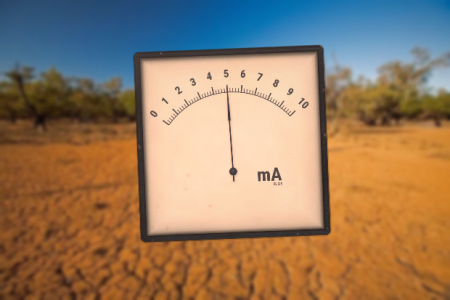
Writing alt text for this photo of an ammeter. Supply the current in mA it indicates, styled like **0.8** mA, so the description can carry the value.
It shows **5** mA
